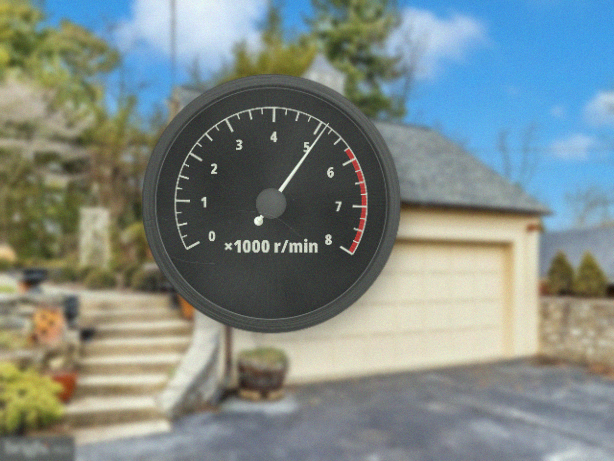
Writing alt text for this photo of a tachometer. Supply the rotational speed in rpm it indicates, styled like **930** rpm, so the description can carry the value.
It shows **5125** rpm
